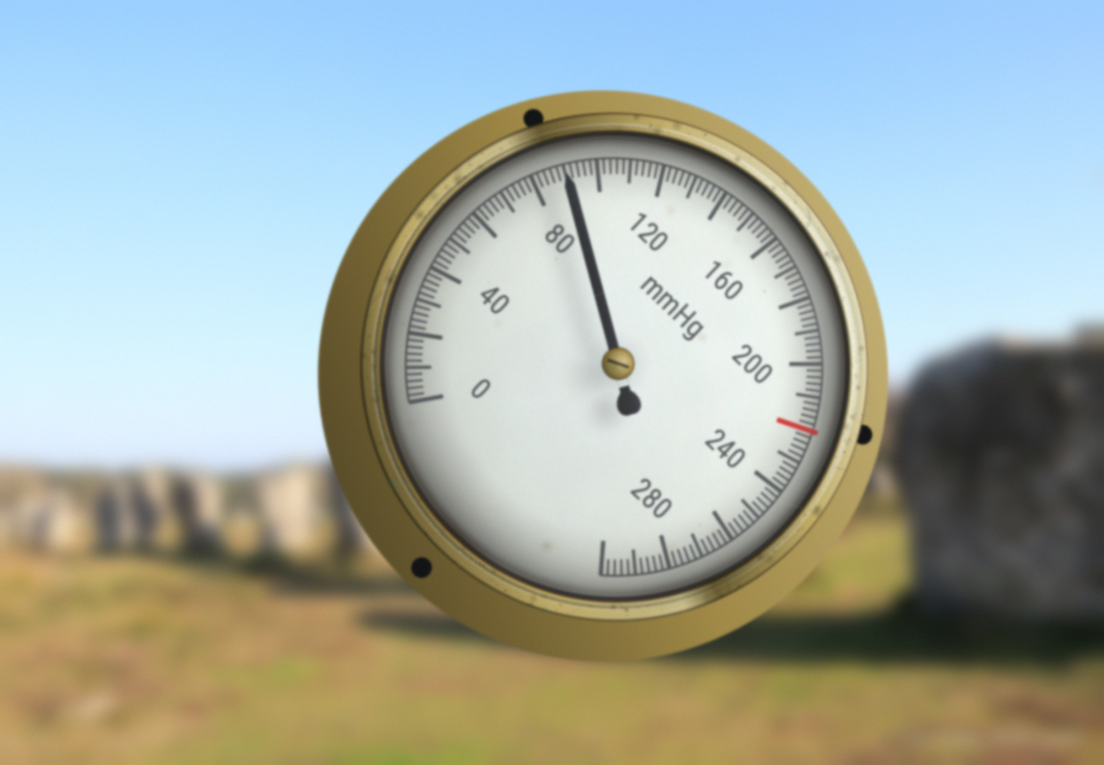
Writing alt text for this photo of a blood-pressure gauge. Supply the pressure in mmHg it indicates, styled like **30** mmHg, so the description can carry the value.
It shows **90** mmHg
